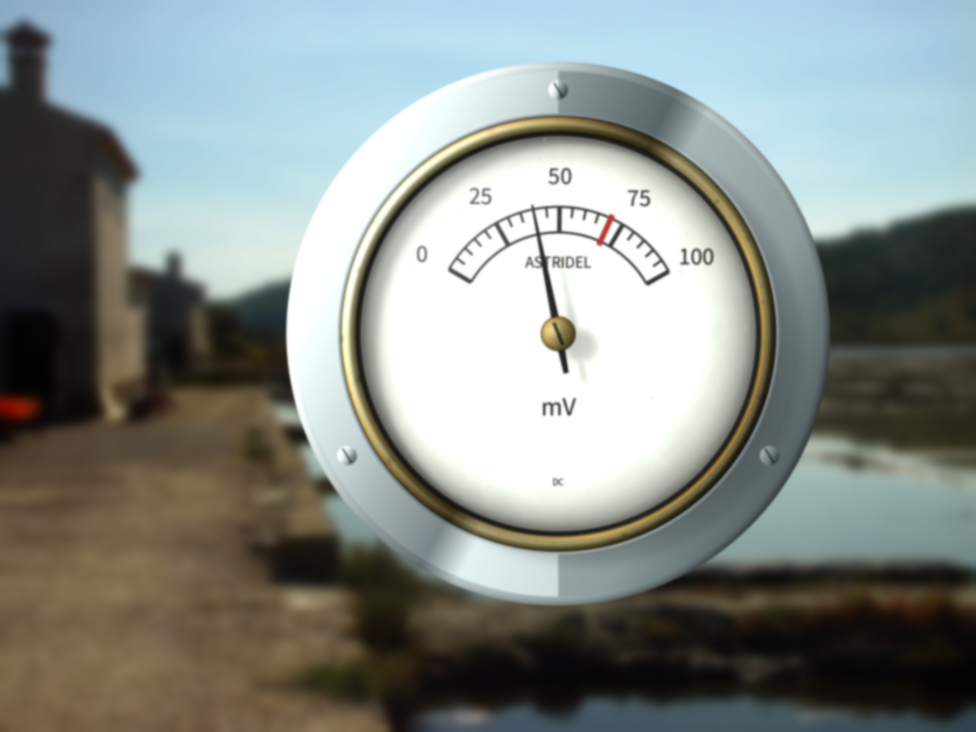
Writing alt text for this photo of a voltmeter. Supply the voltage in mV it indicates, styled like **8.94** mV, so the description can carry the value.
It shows **40** mV
